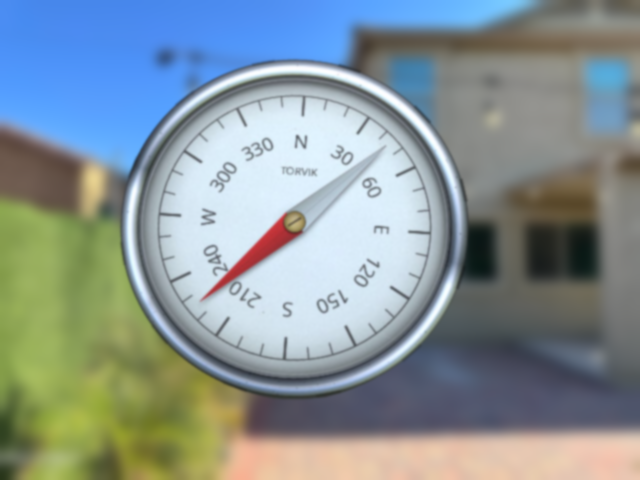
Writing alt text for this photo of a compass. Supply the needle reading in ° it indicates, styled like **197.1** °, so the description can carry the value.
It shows **225** °
